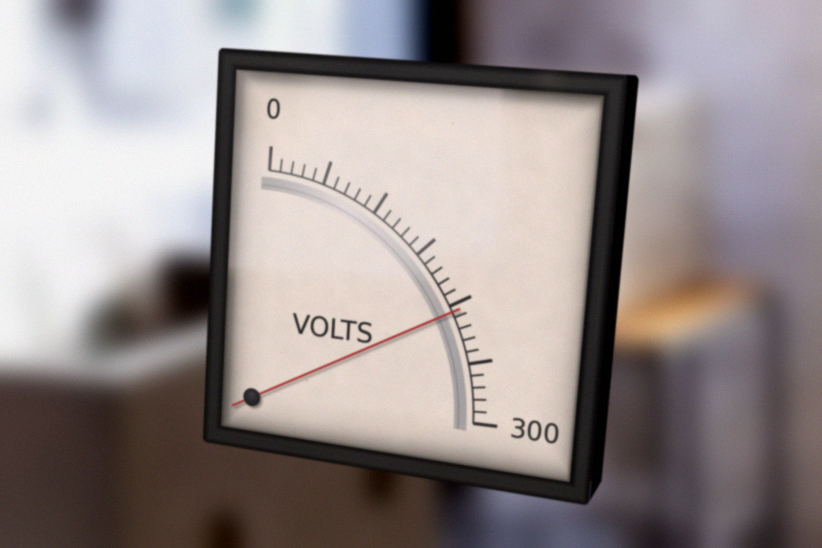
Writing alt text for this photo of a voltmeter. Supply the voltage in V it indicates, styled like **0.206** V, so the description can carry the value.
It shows **205** V
